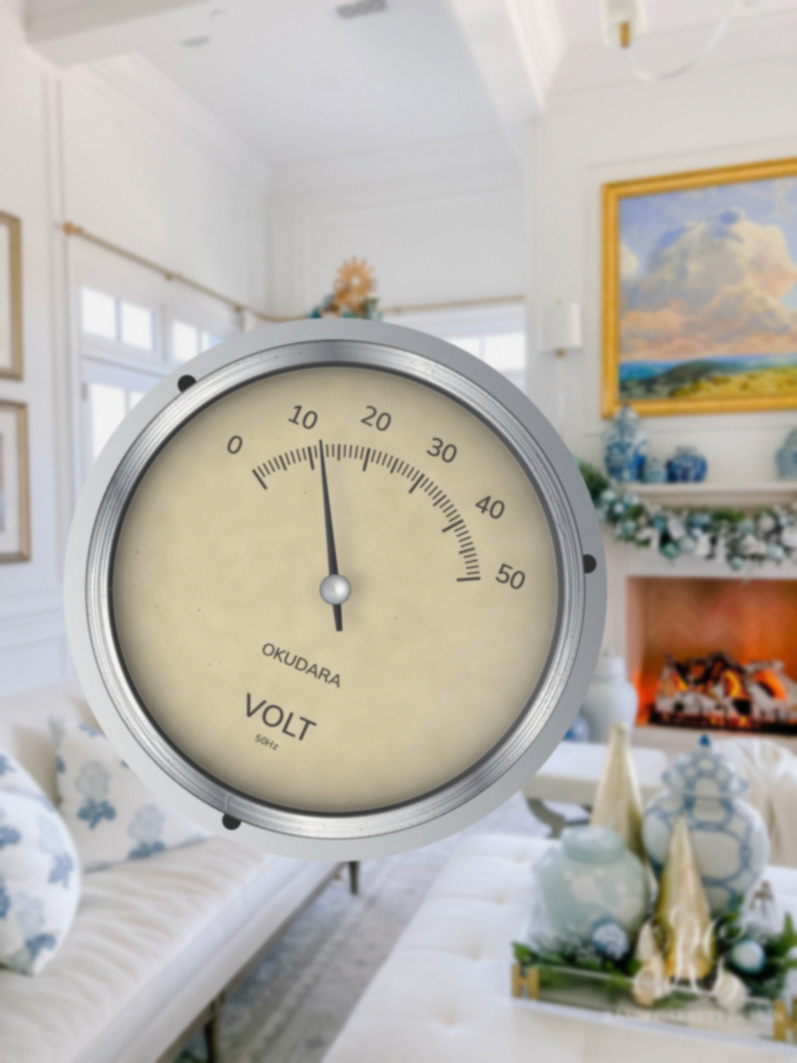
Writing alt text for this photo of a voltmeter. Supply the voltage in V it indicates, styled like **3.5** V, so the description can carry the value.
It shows **12** V
